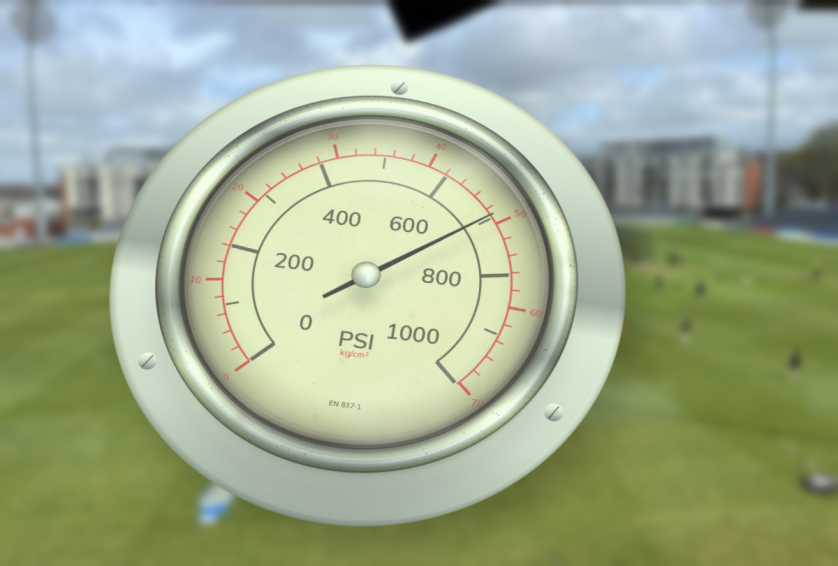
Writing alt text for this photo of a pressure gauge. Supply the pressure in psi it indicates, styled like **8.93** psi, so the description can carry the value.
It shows **700** psi
